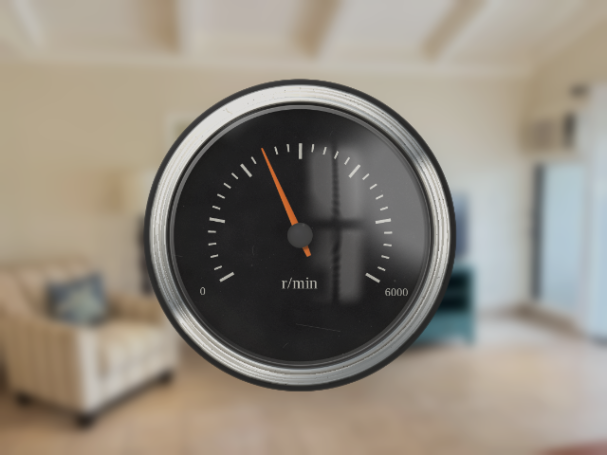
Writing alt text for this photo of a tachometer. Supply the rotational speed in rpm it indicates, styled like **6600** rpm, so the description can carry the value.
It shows **2400** rpm
